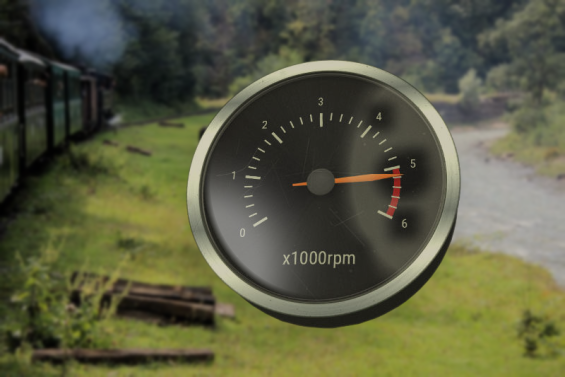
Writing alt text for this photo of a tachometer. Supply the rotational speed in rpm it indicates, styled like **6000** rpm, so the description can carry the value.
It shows **5200** rpm
